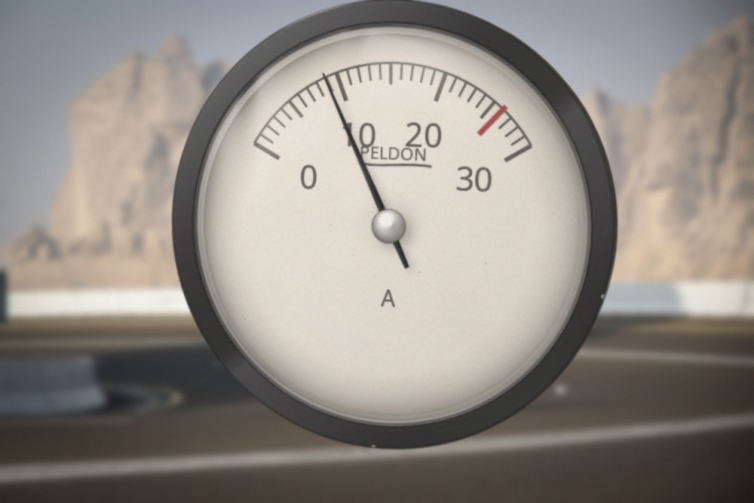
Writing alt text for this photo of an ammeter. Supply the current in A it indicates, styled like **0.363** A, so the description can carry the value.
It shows **9** A
